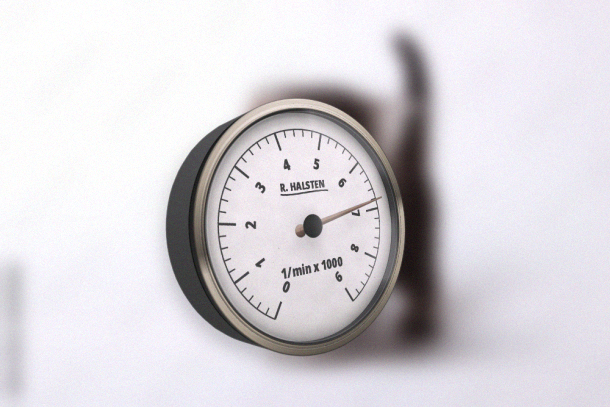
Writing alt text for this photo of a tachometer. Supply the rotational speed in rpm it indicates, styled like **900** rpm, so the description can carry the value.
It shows **6800** rpm
